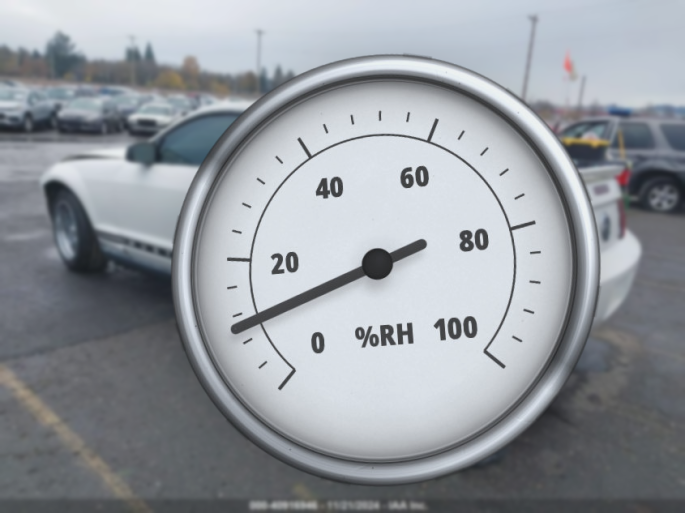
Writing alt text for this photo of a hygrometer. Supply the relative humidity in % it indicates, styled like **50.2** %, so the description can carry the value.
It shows **10** %
